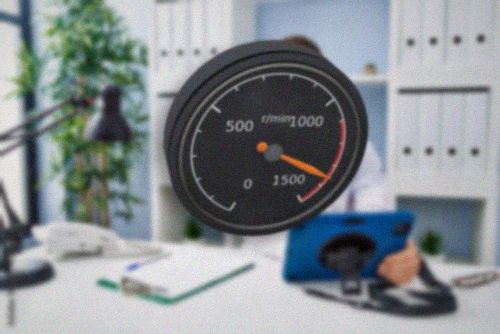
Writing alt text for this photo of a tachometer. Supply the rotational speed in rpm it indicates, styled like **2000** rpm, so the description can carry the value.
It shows **1350** rpm
